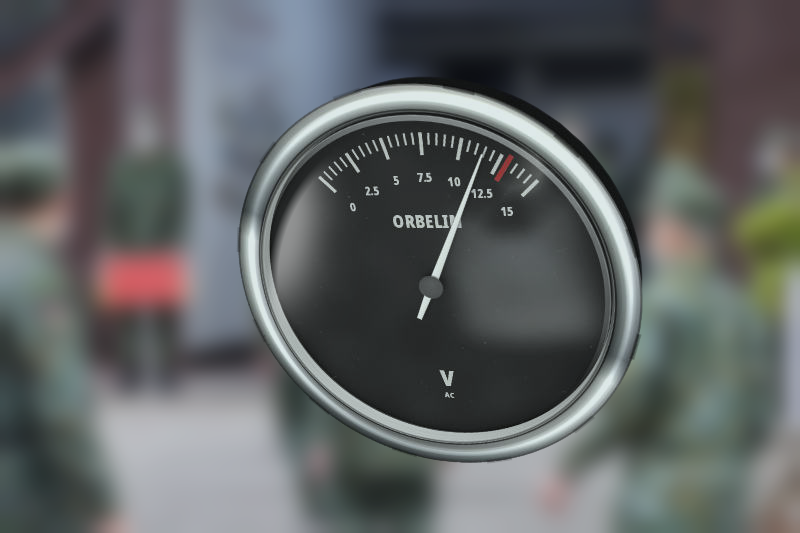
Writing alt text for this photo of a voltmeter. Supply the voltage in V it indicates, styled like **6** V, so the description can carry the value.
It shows **11.5** V
